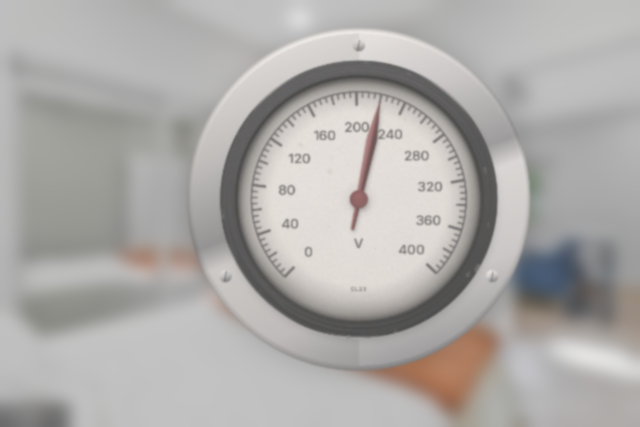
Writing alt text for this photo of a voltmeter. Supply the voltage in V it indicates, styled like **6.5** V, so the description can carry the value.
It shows **220** V
